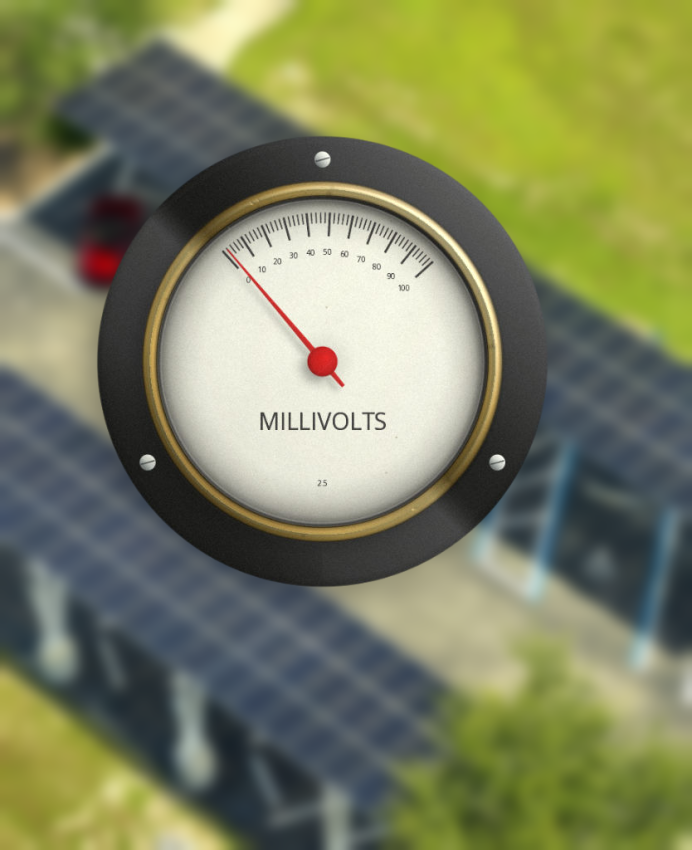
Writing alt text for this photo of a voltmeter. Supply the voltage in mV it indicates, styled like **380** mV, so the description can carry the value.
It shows **2** mV
